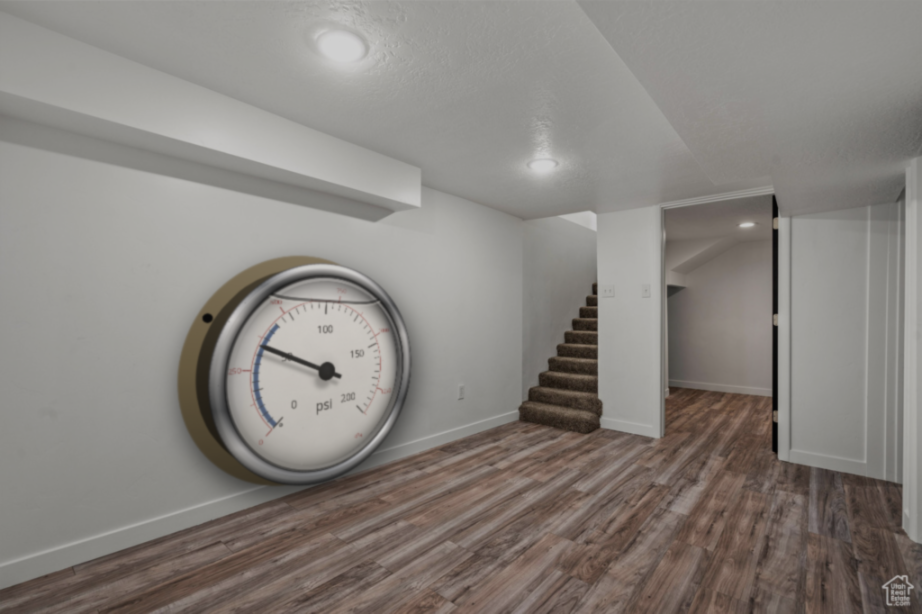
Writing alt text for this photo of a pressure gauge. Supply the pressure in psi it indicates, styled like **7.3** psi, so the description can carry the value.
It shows **50** psi
